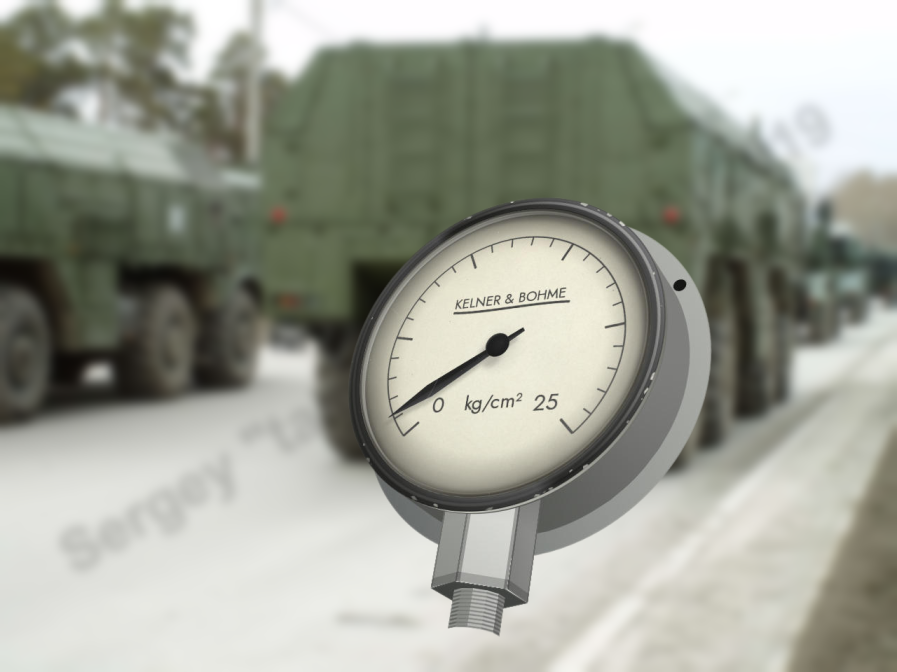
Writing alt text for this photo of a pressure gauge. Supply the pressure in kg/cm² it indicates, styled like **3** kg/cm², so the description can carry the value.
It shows **1** kg/cm²
